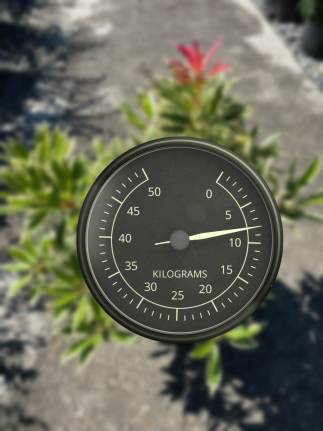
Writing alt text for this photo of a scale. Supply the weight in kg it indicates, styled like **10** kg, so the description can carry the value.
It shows **8** kg
